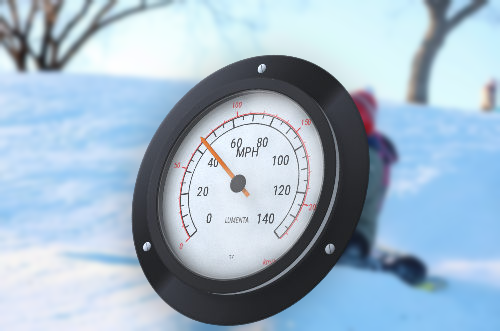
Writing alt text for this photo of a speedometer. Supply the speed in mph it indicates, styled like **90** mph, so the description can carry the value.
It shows **45** mph
